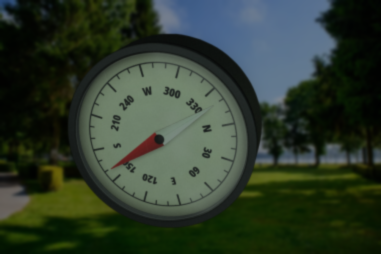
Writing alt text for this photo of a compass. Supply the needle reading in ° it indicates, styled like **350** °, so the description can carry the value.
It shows **160** °
